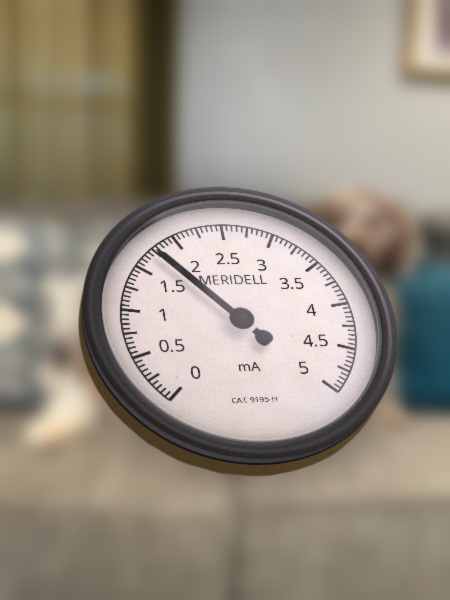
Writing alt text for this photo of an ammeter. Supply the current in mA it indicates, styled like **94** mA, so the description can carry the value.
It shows **1.75** mA
